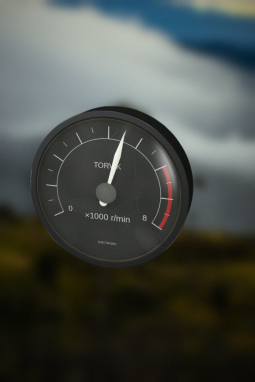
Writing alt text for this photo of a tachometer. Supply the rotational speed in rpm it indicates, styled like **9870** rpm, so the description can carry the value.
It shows **4500** rpm
